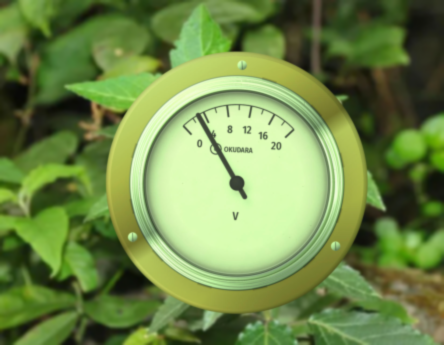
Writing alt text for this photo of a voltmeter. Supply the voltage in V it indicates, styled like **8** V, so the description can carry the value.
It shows **3** V
